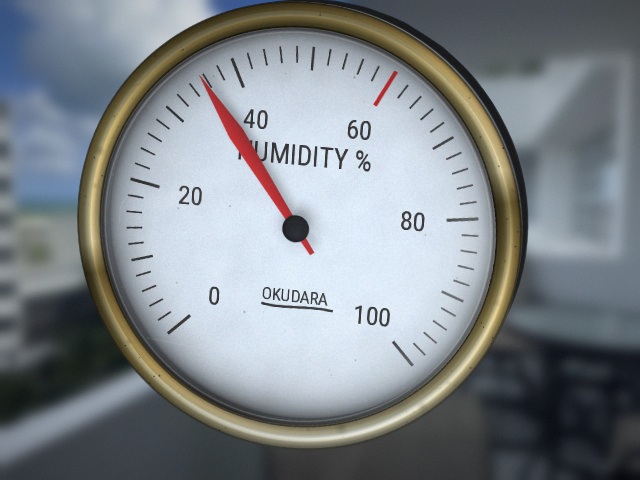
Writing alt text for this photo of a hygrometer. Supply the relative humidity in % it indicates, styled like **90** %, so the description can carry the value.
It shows **36** %
